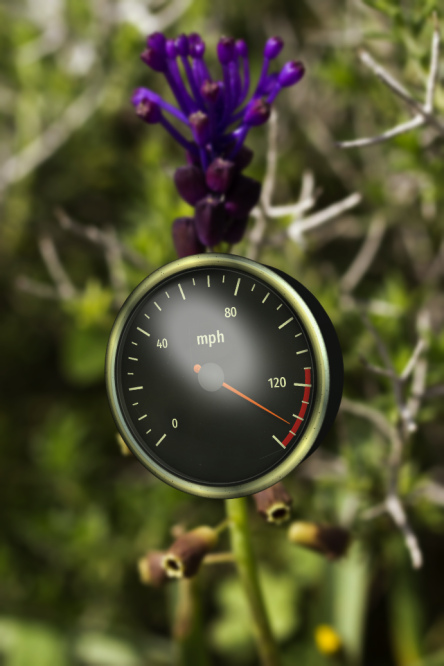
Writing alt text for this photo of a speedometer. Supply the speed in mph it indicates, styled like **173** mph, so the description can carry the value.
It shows **132.5** mph
